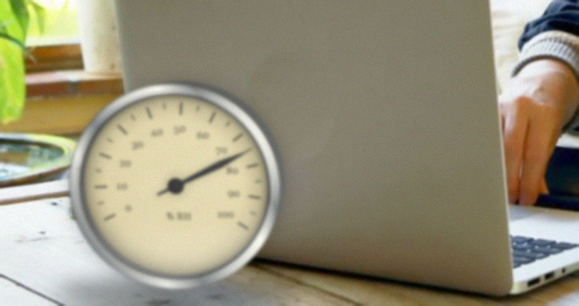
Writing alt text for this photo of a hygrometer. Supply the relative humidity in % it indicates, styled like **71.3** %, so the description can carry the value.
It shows **75** %
